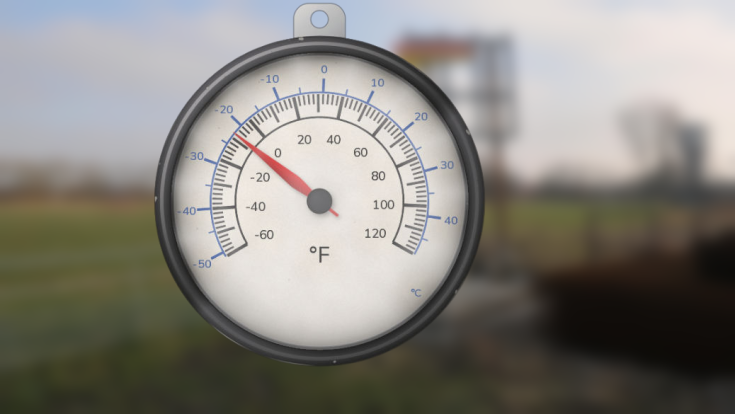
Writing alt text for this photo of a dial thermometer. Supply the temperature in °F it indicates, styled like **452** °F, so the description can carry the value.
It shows **-8** °F
